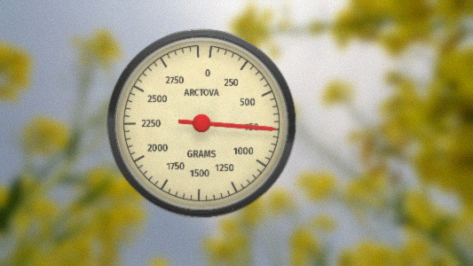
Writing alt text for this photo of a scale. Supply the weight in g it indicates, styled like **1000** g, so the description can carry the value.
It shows **750** g
